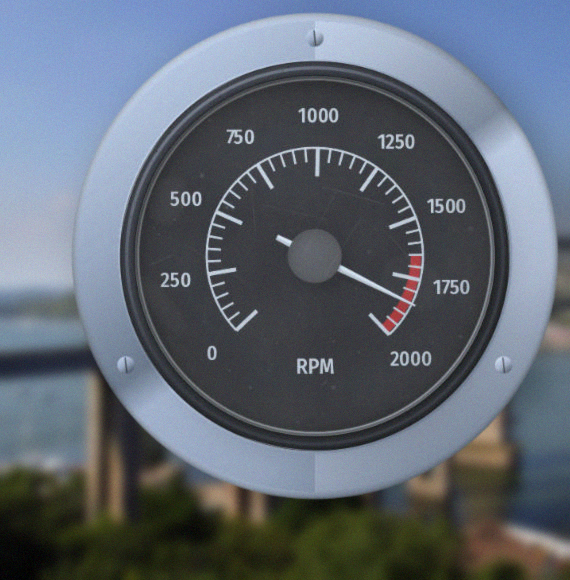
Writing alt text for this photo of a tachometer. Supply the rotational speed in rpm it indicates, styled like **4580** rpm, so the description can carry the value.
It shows **1850** rpm
